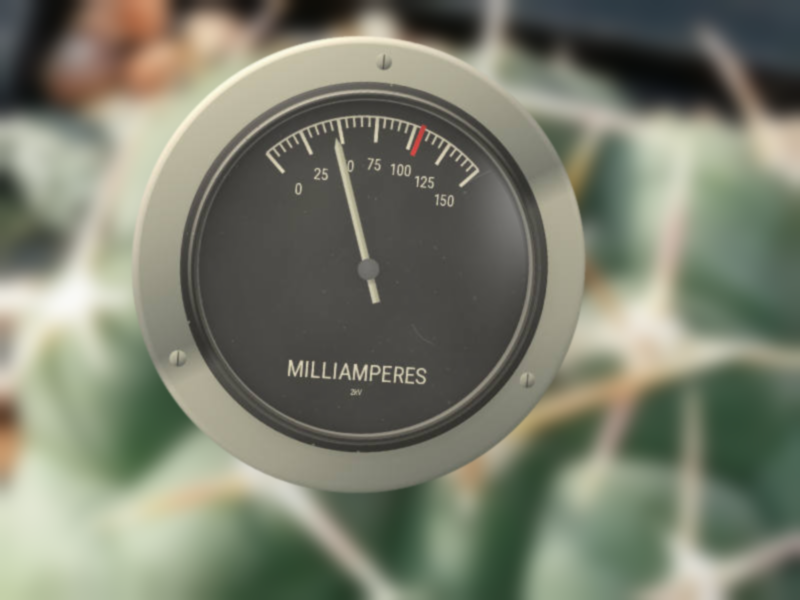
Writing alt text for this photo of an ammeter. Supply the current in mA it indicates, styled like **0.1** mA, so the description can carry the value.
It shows **45** mA
